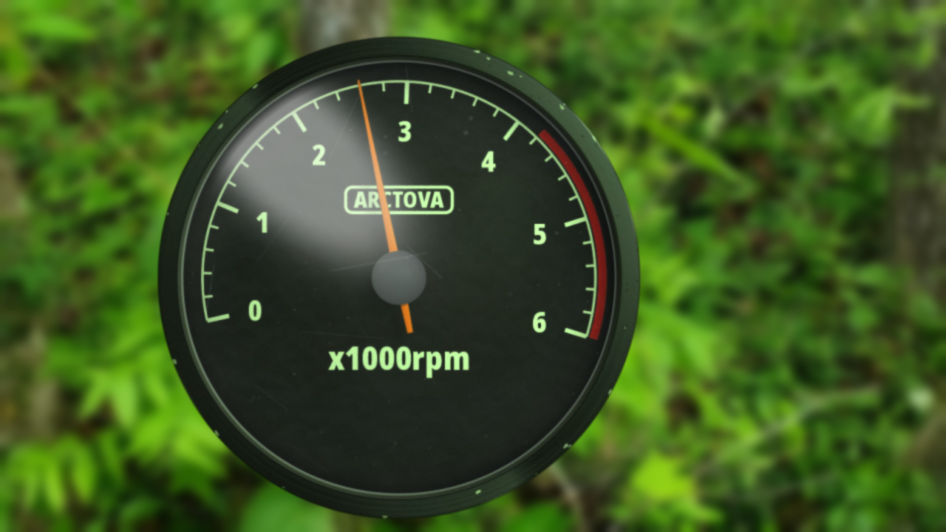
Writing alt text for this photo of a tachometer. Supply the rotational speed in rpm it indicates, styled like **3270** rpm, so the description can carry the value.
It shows **2600** rpm
